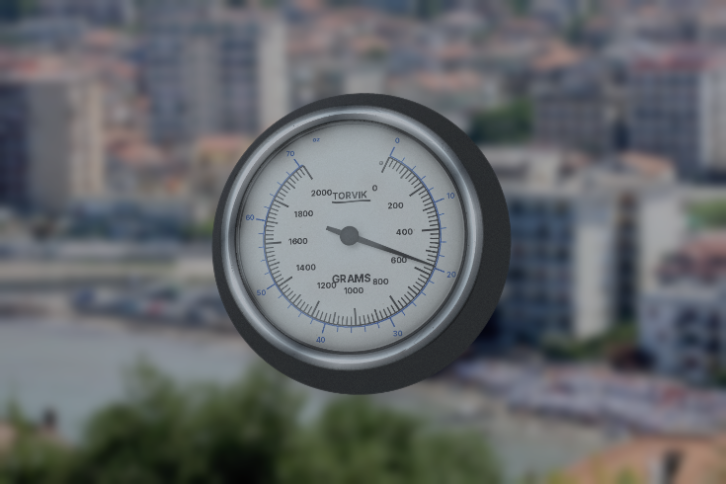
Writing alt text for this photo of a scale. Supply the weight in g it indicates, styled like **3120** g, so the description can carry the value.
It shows **560** g
